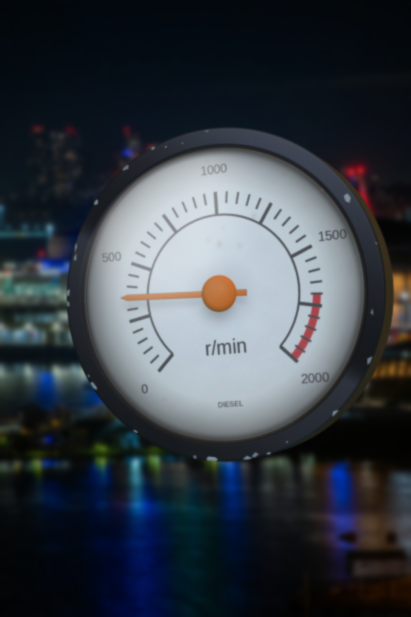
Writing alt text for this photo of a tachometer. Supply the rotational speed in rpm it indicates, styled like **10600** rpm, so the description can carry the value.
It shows **350** rpm
